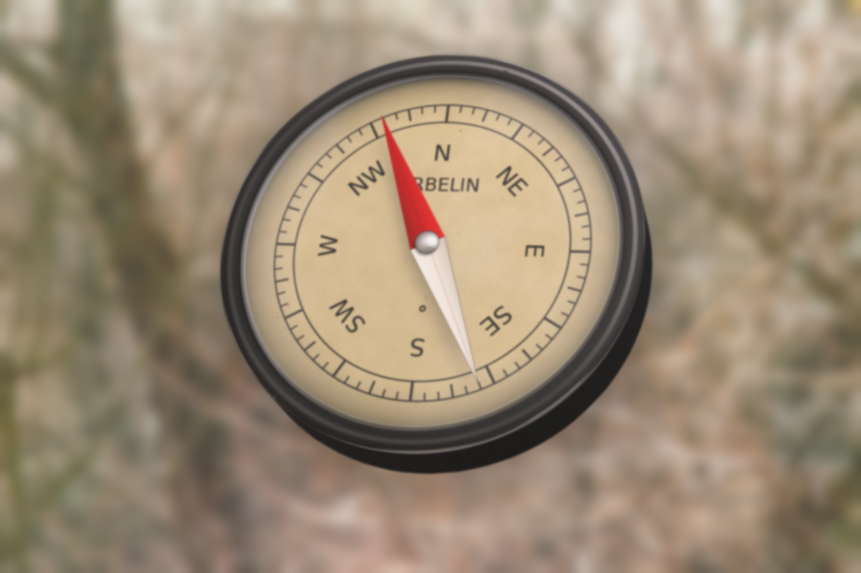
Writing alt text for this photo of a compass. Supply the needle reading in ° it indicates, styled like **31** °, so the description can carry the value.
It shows **335** °
